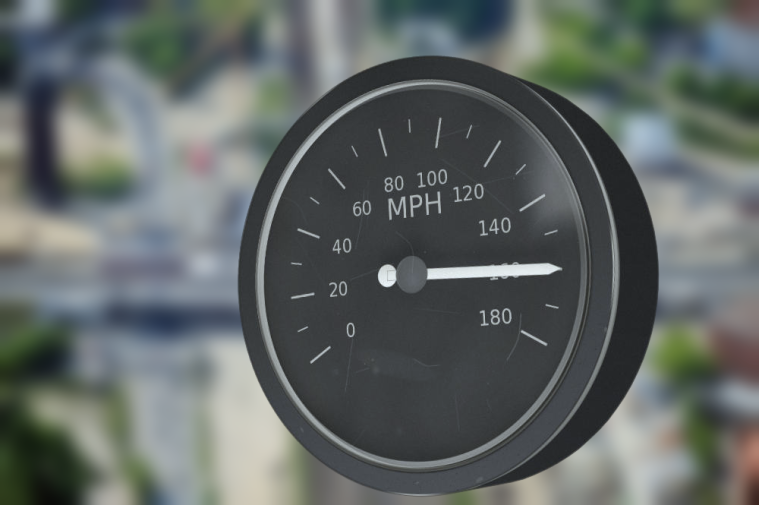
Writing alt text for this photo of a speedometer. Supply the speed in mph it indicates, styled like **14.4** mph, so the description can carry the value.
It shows **160** mph
